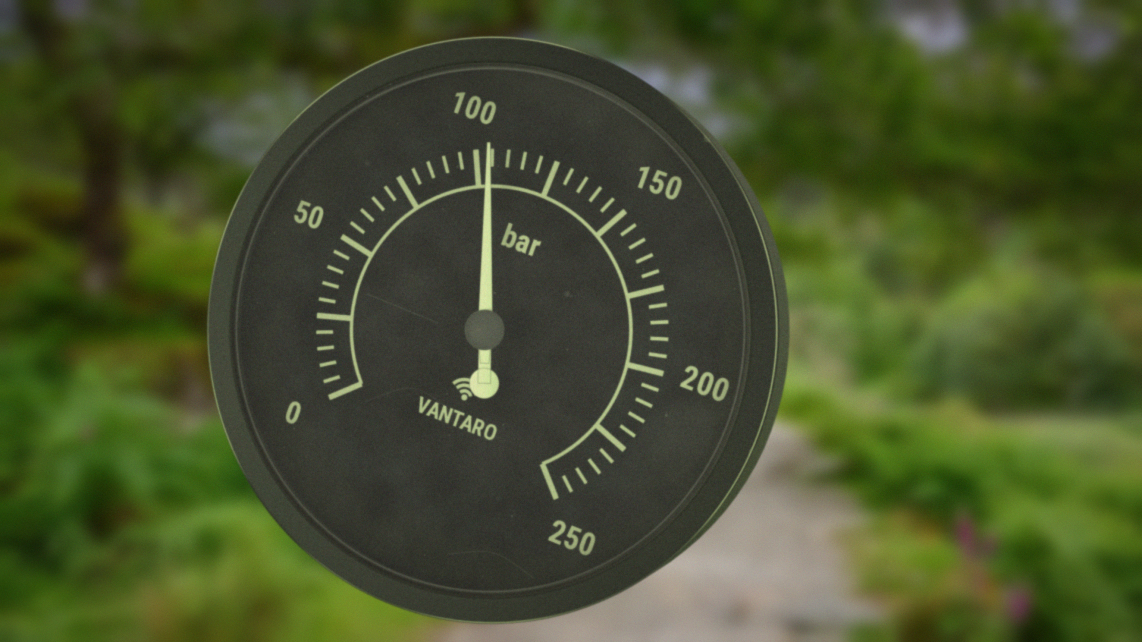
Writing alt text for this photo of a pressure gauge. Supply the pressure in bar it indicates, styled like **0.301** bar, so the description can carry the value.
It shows **105** bar
